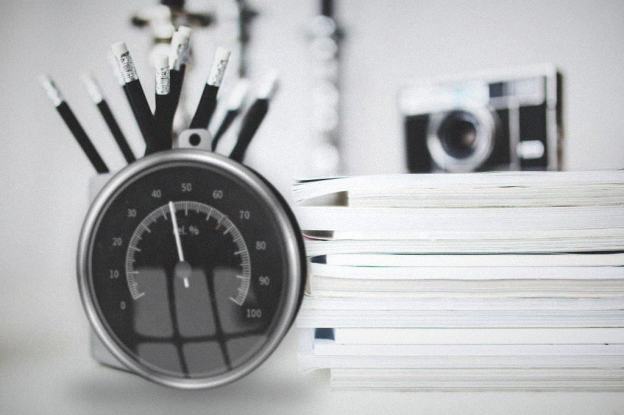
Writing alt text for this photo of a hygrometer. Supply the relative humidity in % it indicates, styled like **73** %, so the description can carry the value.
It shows **45** %
